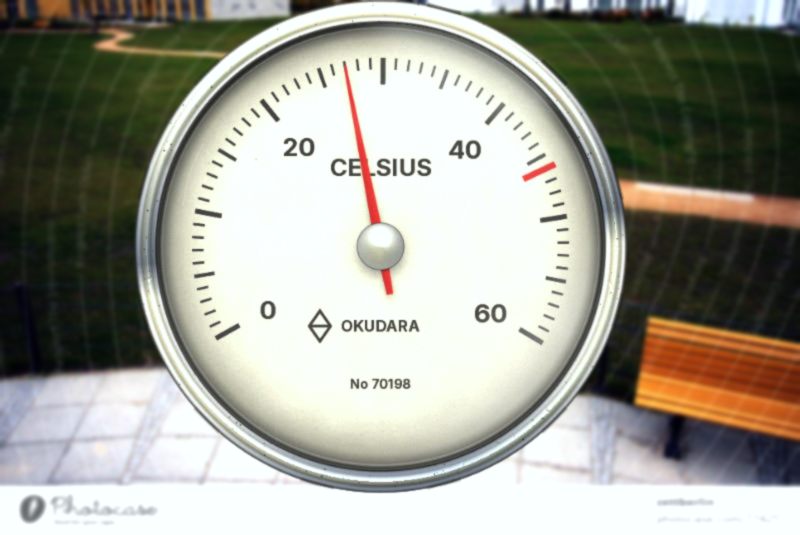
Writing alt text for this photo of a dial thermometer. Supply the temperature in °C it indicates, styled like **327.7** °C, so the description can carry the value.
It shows **27** °C
